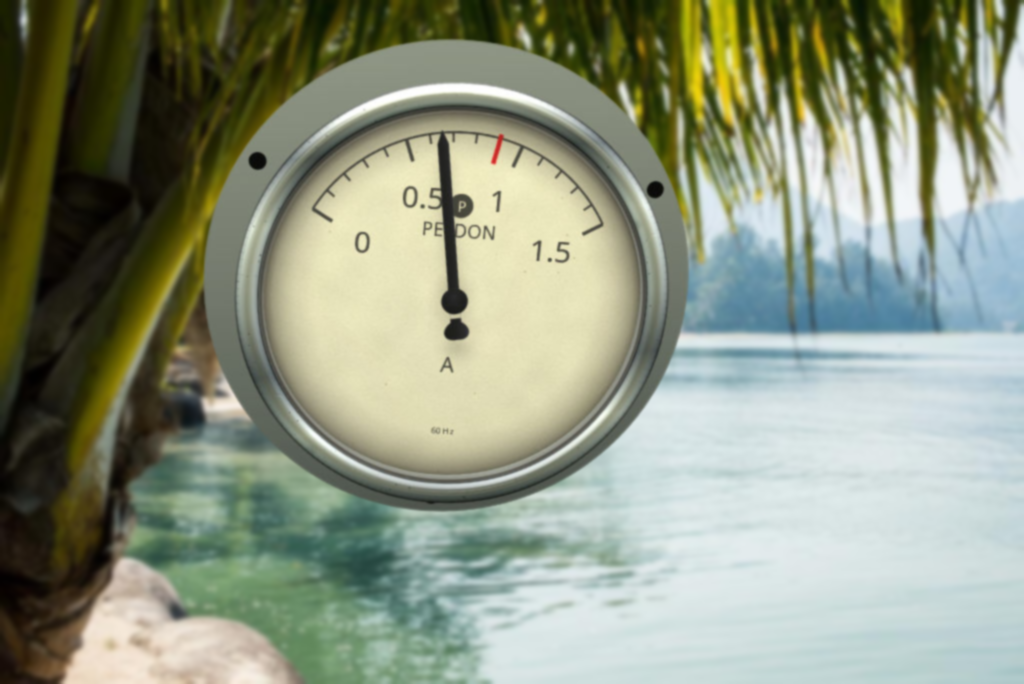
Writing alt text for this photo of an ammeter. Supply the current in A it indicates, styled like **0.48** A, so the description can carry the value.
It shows **0.65** A
